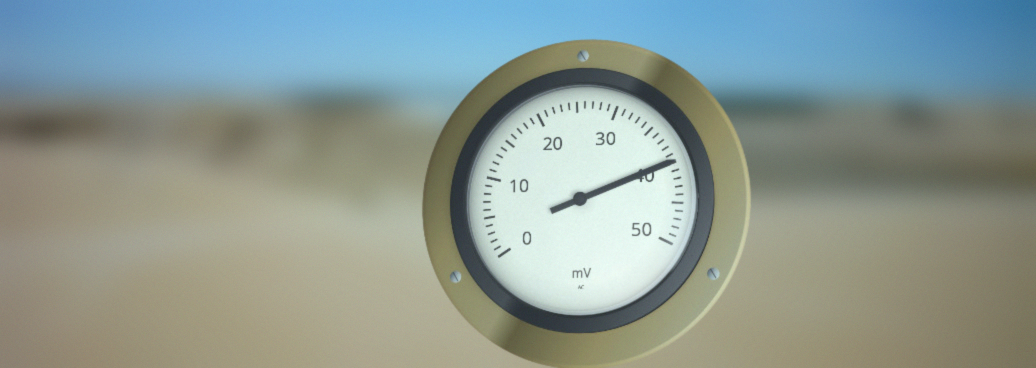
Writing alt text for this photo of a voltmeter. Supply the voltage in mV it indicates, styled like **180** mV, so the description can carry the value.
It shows **40** mV
